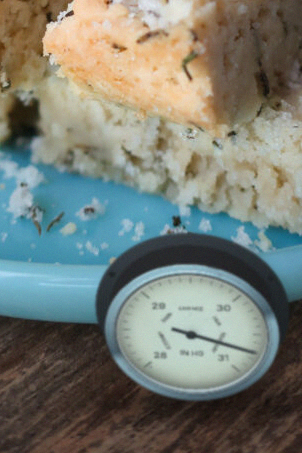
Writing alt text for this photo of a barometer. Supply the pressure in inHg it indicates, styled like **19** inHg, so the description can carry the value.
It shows **30.7** inHg
